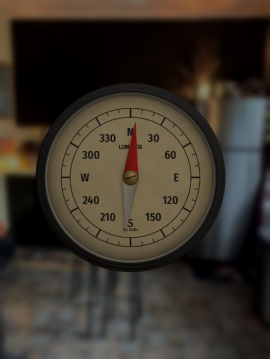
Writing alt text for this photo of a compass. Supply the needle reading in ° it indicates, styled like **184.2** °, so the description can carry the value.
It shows **5** °
